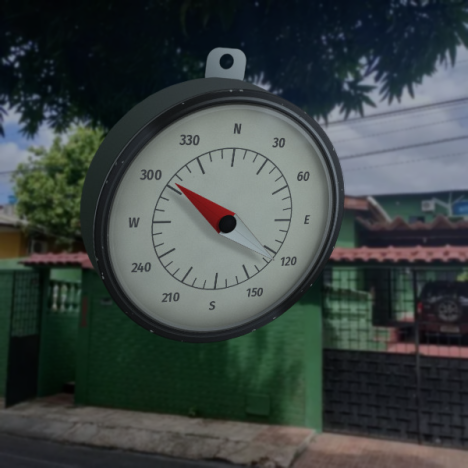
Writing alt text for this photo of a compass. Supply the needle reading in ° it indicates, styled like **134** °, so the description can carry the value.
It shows **305** °
